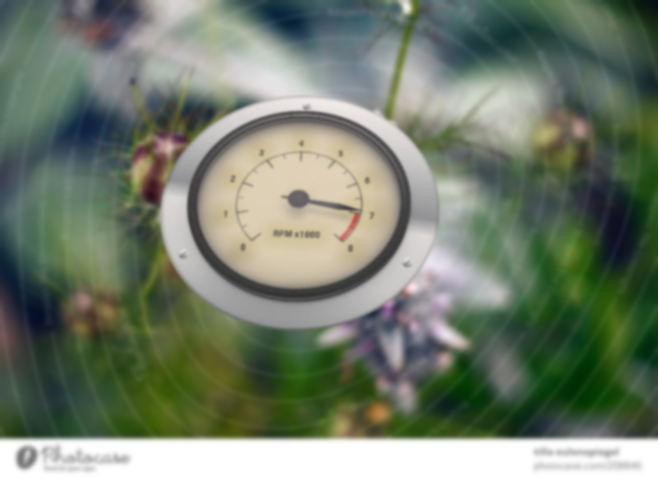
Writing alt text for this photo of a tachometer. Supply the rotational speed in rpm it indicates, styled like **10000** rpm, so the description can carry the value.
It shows **7000** rpm
